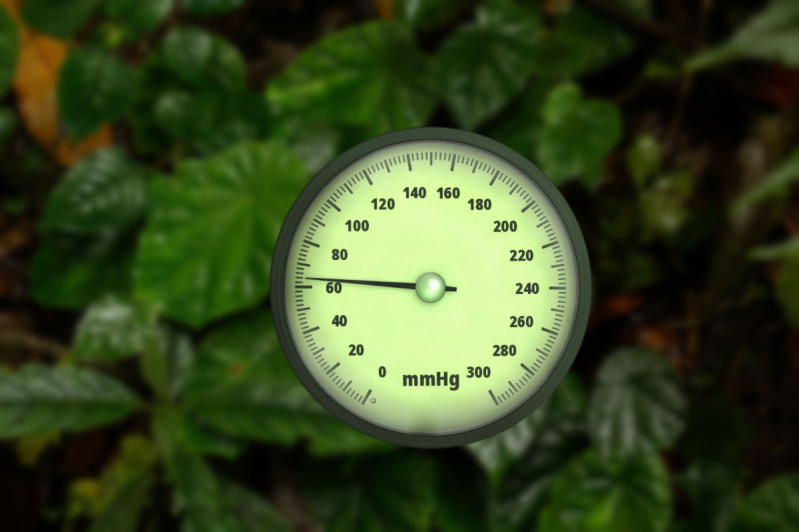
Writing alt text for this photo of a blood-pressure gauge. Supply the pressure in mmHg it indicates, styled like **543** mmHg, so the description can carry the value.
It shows **64** mmHg
